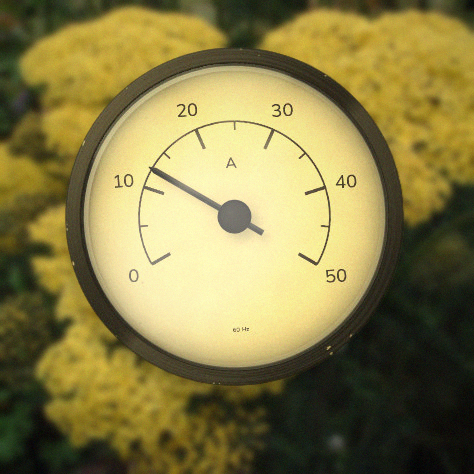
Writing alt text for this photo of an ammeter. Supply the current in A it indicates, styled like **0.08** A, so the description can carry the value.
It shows **12.5** A
